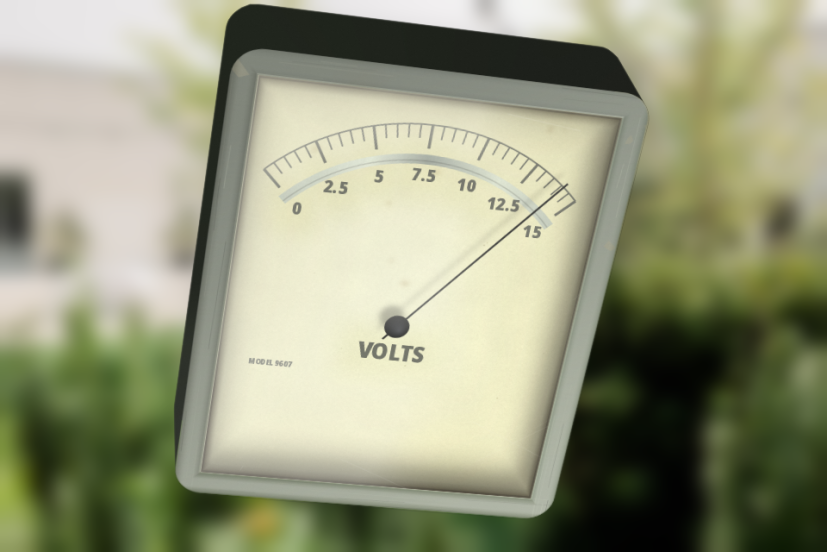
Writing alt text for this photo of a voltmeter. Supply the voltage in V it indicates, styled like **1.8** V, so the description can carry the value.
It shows **14** V
